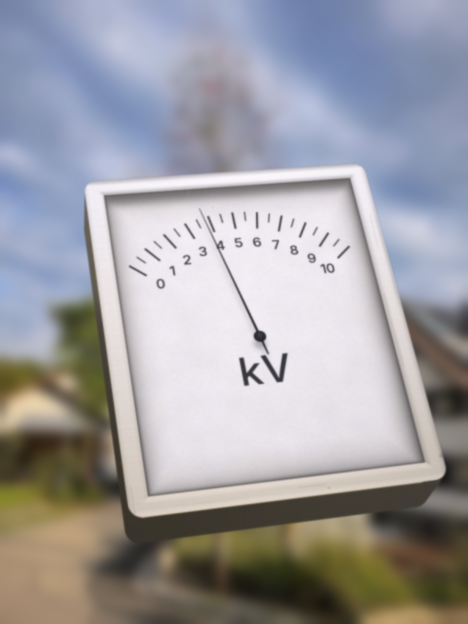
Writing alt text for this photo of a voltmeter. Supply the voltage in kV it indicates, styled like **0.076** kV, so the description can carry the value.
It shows **3.75** kV
